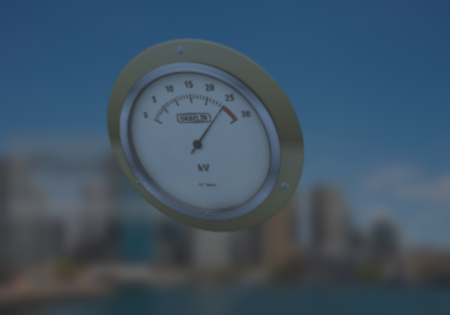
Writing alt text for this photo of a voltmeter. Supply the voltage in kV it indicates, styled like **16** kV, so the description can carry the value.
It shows **25** kV
